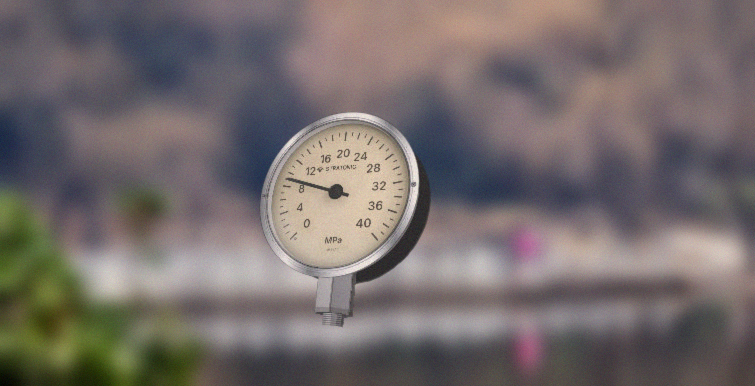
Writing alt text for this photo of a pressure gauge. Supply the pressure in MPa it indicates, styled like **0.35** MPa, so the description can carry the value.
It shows **9** MPa
